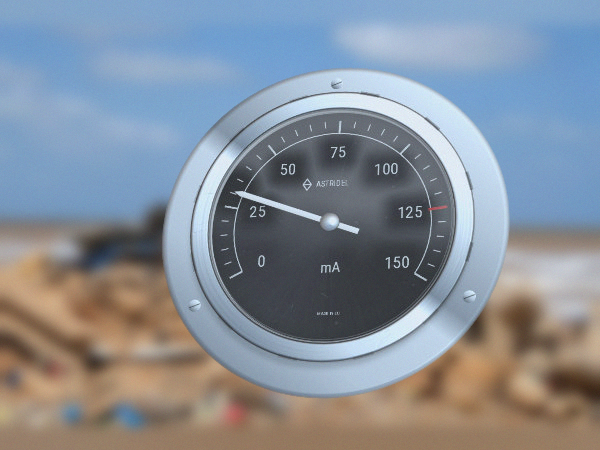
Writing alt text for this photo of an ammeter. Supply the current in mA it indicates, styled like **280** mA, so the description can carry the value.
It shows **30** mA
